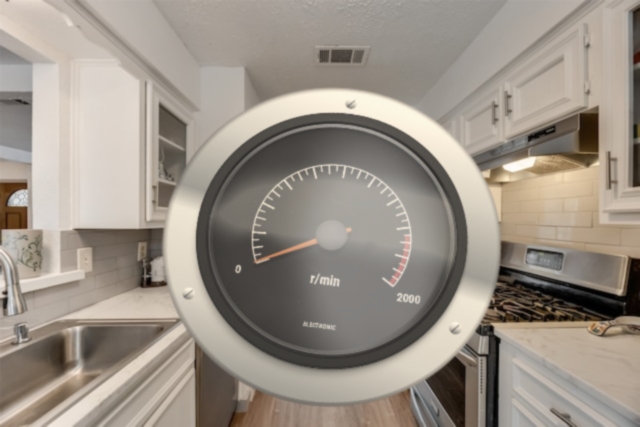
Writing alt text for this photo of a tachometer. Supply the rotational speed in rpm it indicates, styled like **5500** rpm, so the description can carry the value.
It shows **0** rpm
